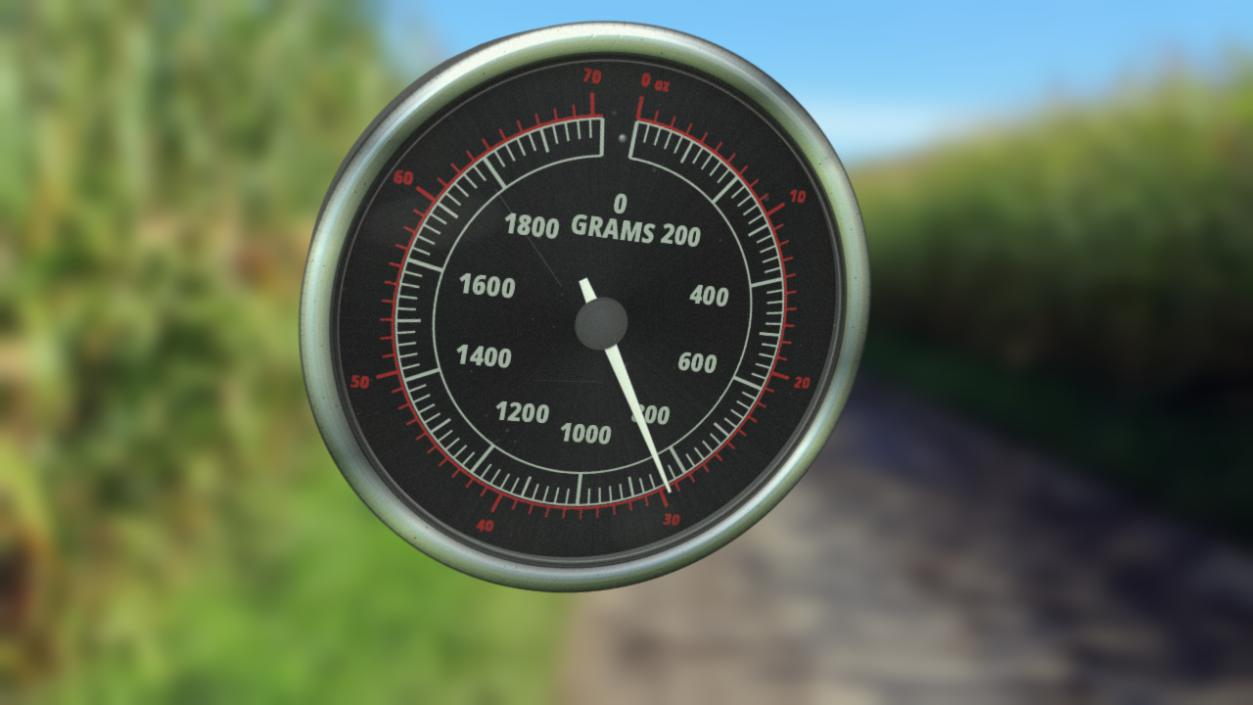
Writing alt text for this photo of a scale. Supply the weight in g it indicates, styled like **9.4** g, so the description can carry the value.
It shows **840** g
